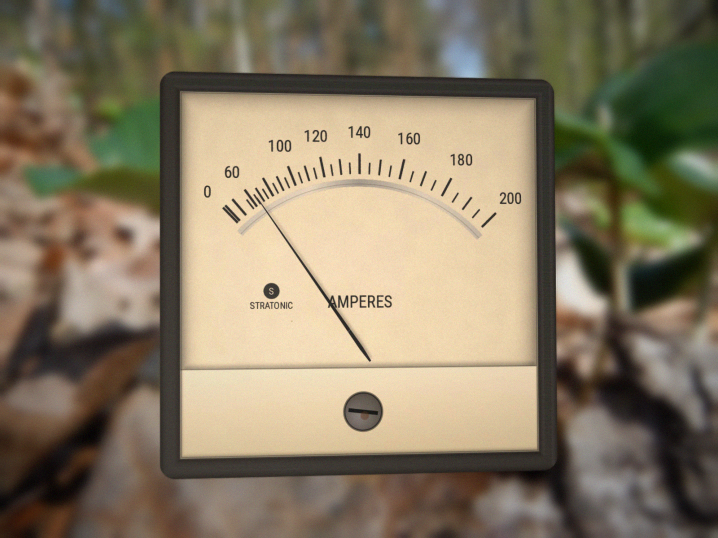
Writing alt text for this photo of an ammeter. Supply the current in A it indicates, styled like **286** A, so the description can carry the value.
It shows **65** A
